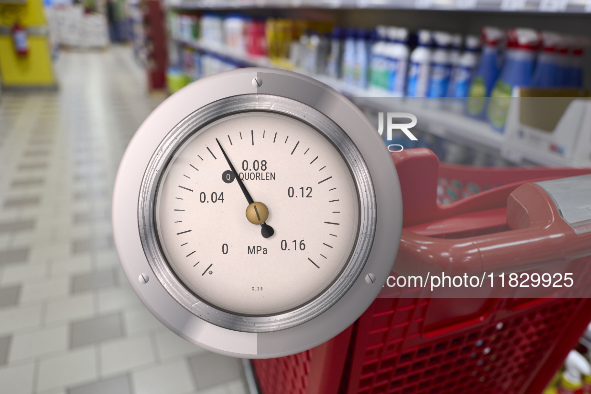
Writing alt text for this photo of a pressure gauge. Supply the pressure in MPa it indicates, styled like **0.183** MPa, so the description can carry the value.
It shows **0.065** MPa
